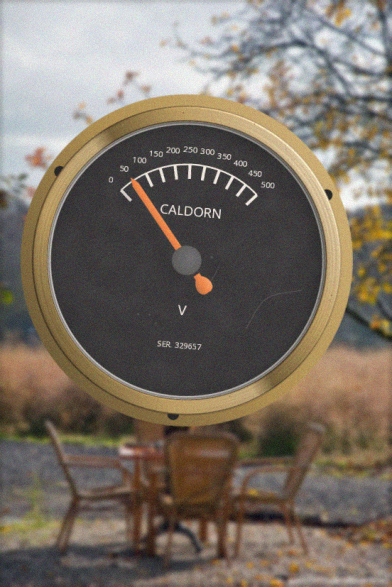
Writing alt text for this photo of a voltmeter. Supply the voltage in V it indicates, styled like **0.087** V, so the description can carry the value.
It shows **50** V
